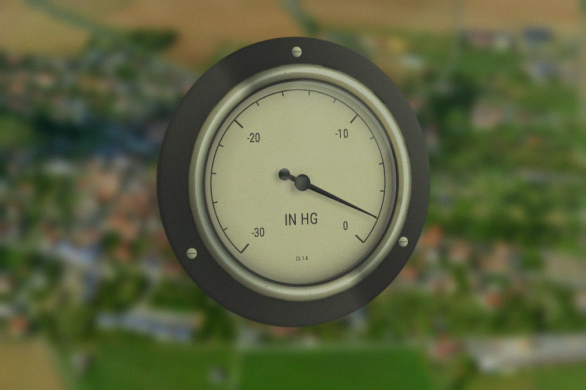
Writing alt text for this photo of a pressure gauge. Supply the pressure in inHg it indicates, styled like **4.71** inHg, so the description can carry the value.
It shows **-2** inHg
